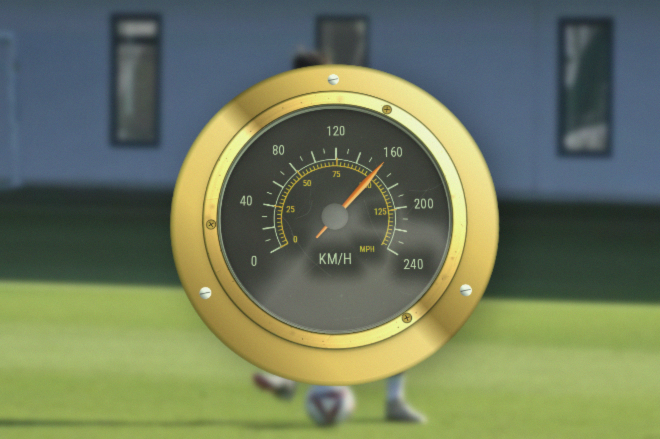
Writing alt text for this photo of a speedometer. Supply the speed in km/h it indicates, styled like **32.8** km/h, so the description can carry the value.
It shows **160** km/h
